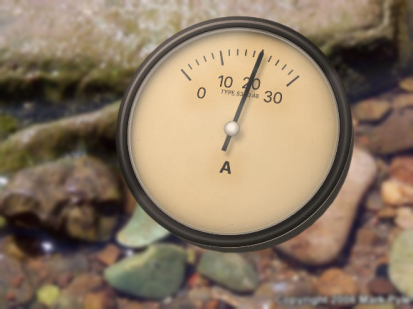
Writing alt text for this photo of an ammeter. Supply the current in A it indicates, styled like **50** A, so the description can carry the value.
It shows **20** A
